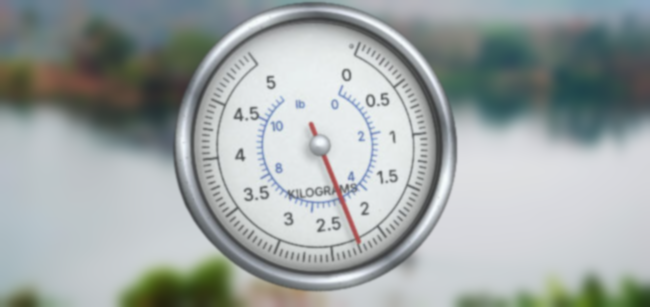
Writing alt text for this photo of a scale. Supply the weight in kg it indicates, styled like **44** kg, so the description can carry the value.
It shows **2.25** kg
